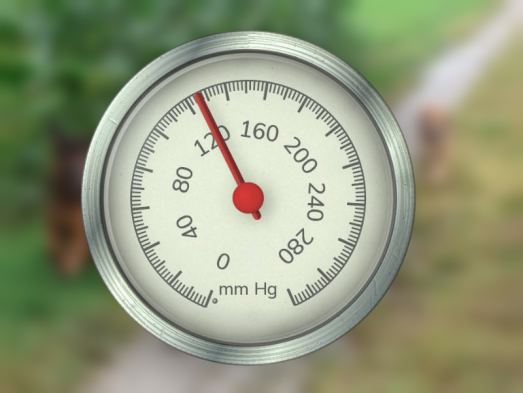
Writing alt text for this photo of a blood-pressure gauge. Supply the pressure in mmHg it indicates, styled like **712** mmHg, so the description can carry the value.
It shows **126** mmHg
